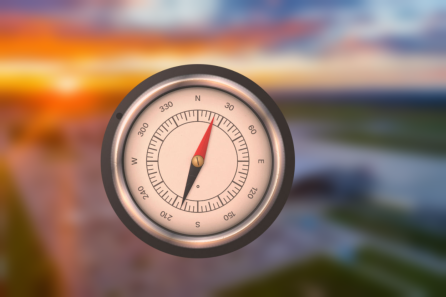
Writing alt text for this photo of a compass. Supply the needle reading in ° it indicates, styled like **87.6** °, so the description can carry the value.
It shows **20** °
